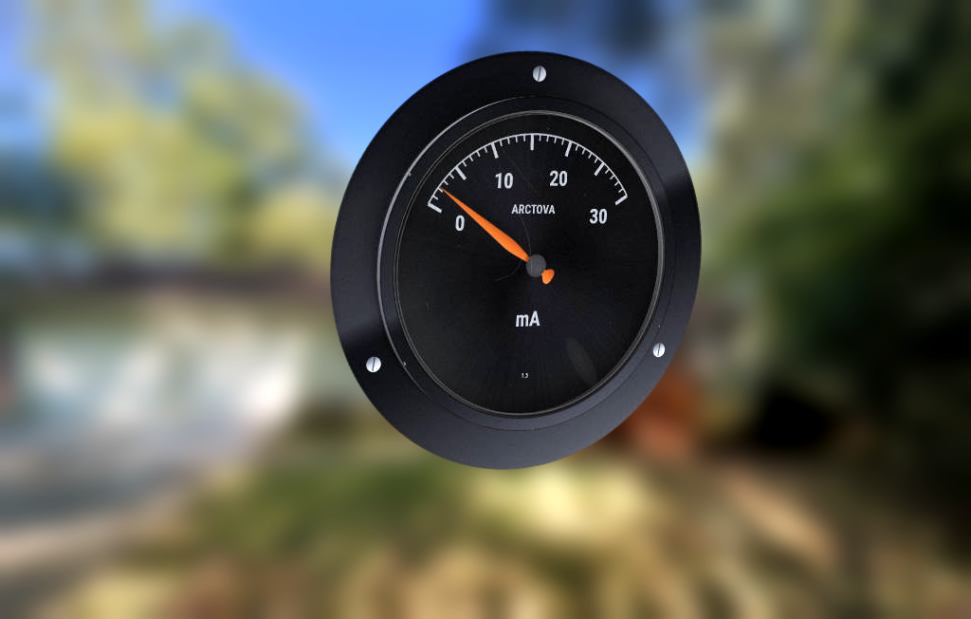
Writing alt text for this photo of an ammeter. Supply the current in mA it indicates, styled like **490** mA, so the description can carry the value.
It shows **2** mA
